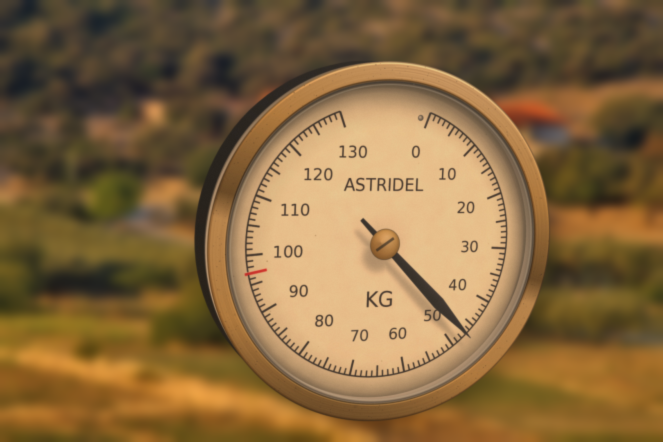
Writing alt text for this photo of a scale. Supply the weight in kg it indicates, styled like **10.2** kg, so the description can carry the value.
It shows **47** kg
